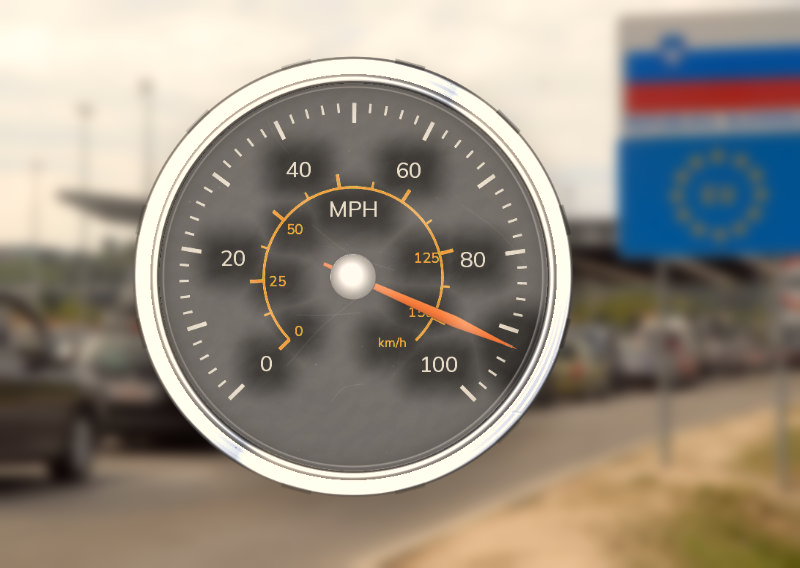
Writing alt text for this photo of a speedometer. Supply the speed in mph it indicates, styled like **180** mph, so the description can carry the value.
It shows **92** mph
